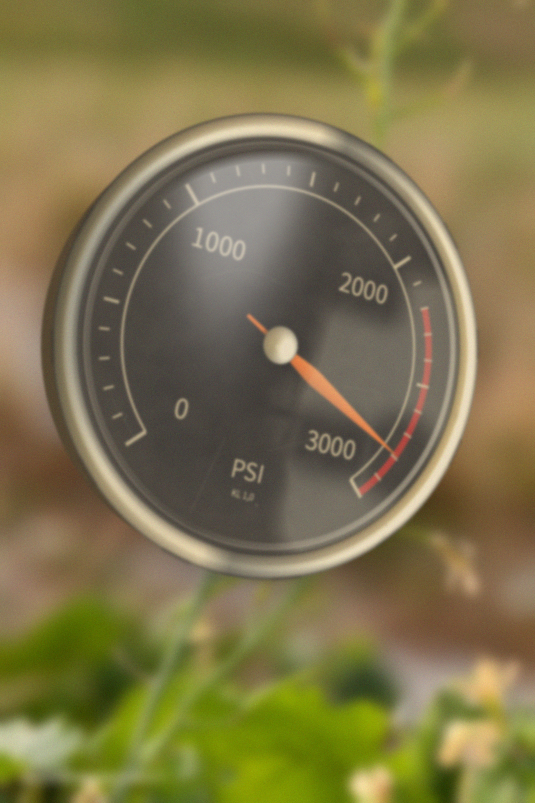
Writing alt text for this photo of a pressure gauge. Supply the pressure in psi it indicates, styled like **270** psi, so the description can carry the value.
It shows **2800** psi
